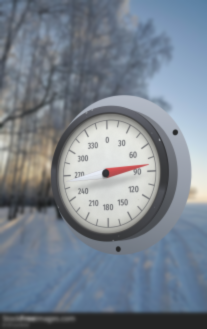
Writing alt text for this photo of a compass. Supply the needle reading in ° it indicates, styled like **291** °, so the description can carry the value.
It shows **82.5** °
